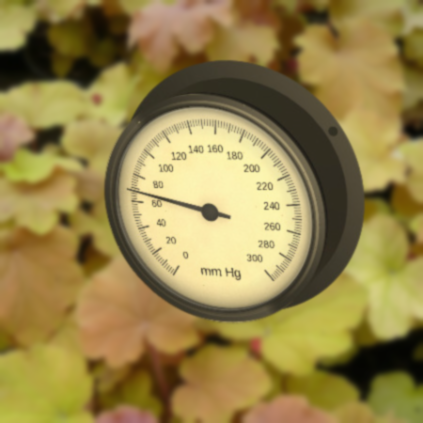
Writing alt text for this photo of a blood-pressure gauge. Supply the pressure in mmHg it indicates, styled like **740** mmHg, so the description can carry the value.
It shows **70** mmHg
